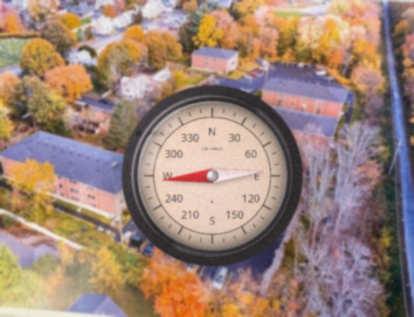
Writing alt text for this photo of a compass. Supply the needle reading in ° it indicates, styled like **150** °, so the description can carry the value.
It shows **265** °
